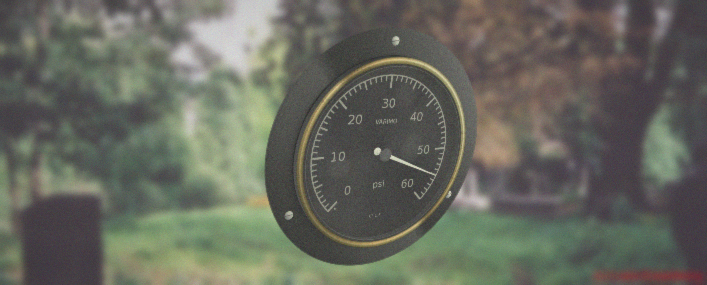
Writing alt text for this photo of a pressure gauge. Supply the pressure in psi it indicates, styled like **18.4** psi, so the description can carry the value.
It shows **55** psi
